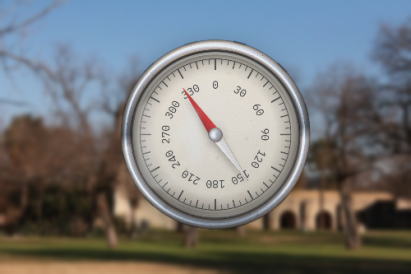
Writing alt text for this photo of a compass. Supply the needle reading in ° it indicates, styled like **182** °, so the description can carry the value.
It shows **325** °
